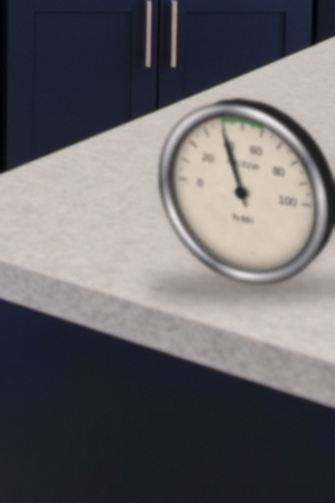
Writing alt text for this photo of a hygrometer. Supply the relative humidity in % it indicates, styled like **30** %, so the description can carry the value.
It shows **40** %
